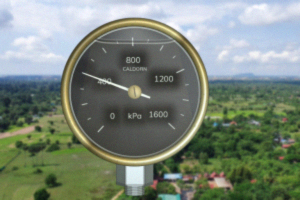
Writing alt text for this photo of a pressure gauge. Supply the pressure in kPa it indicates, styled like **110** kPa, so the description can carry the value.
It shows **400** kPa
